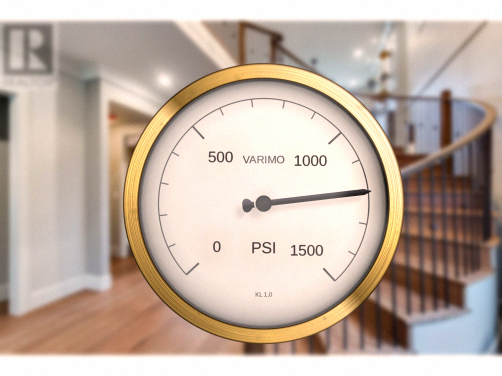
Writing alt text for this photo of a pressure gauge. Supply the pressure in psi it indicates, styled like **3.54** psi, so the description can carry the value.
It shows **1200** psi
